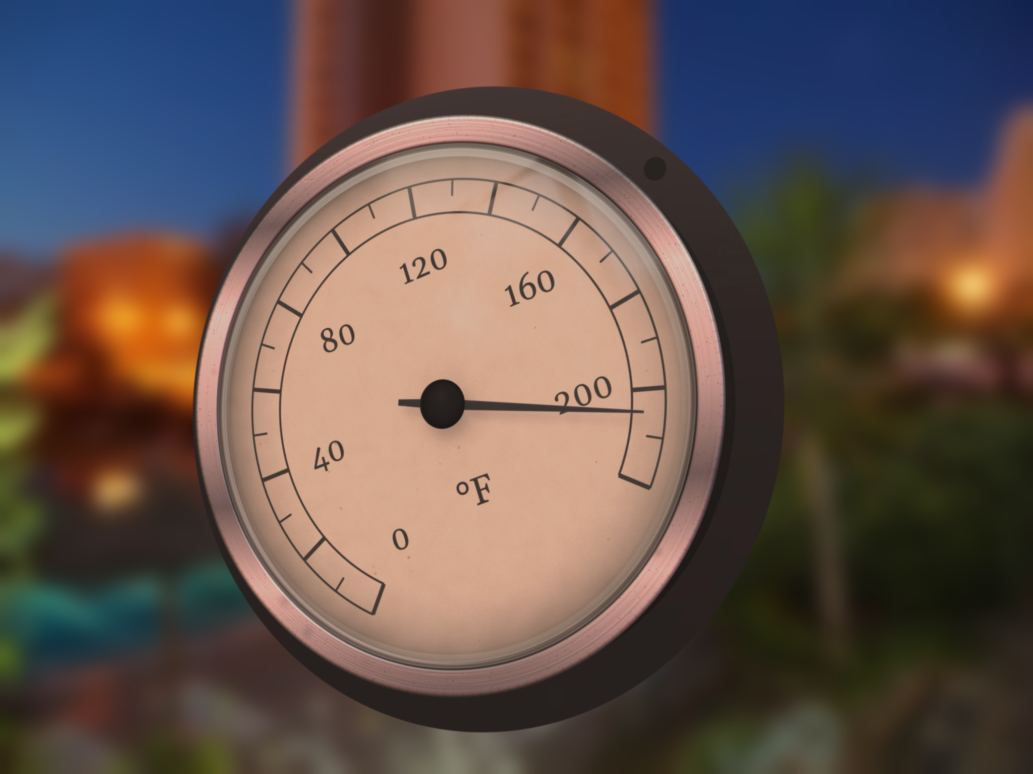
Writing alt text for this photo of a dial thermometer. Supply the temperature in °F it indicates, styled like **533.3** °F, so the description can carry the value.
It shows **205** °F
